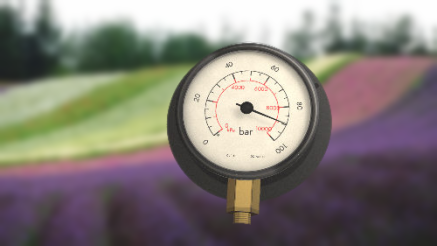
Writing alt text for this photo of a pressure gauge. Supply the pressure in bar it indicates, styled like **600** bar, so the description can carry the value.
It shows **90** bar
